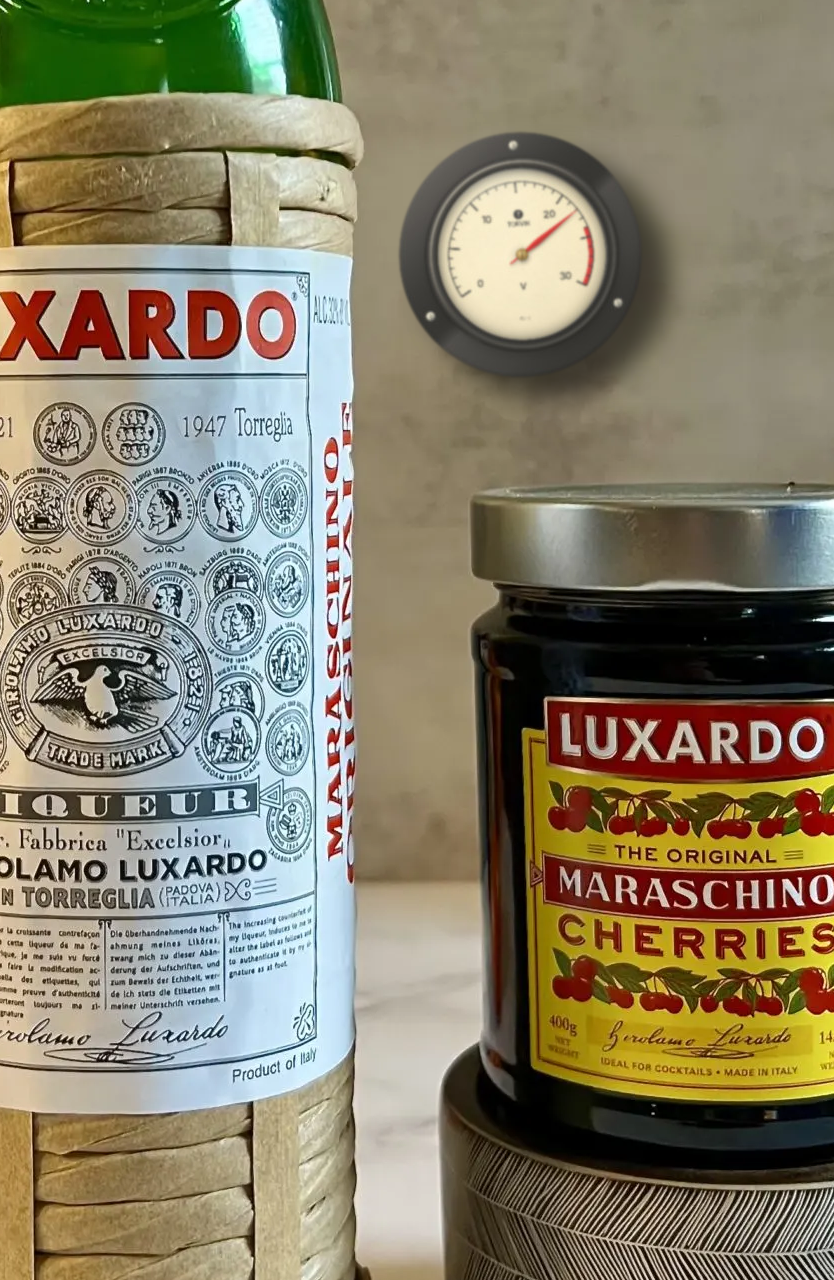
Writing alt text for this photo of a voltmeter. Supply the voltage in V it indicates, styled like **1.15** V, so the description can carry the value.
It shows **22** V
